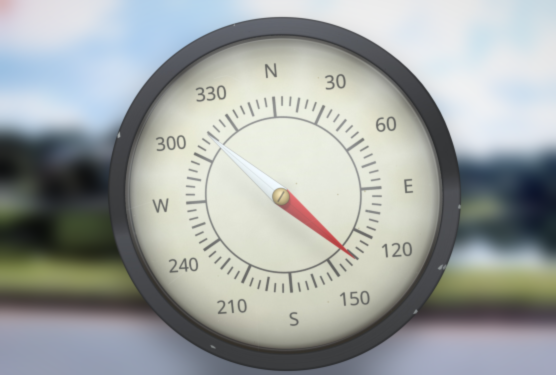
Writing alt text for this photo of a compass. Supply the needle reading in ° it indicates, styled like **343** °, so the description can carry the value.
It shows **135** °
